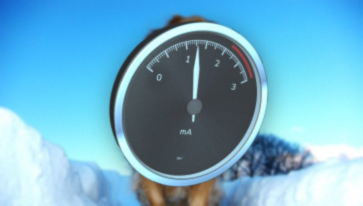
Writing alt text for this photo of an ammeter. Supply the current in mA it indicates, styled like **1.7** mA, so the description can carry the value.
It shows **1.25** mA
